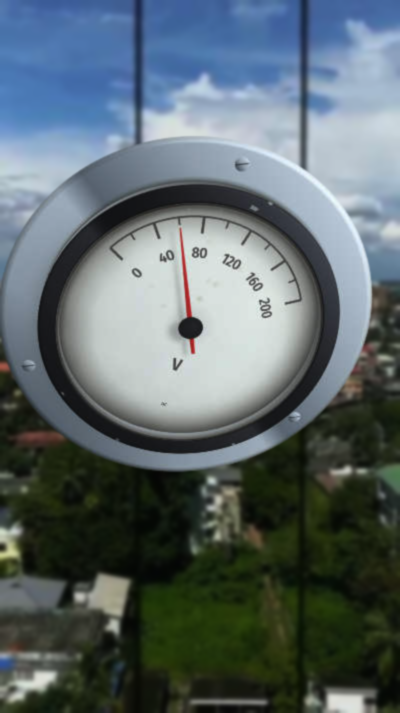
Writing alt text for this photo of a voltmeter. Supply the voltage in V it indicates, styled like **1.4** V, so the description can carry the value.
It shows **60** V
